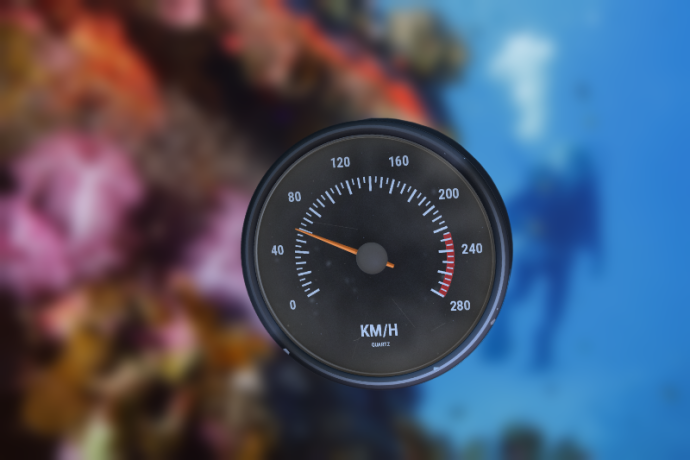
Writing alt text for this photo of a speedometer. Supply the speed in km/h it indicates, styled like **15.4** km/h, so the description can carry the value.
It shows **60** km/h
